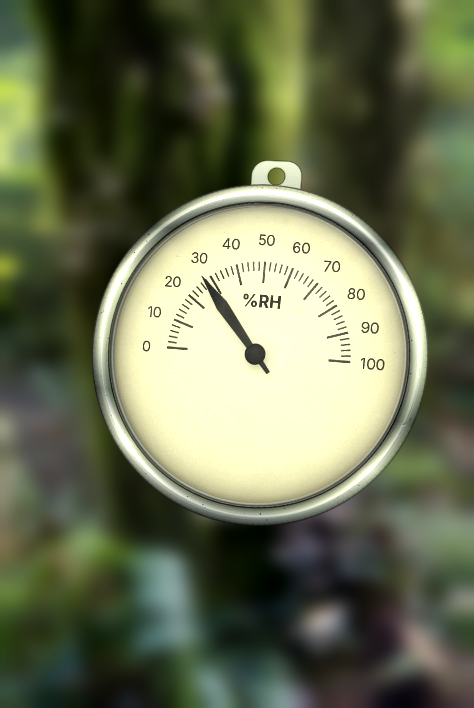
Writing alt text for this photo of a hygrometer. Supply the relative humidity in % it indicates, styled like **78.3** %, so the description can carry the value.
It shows **28** %
